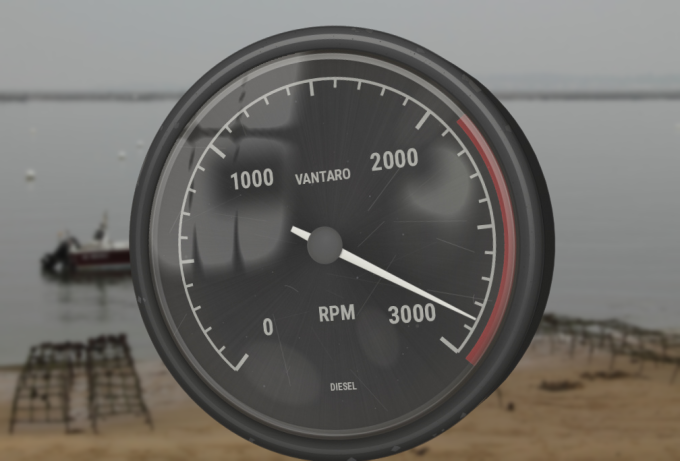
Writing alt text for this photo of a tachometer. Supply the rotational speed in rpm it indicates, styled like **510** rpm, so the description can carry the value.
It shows **2850** rpm
